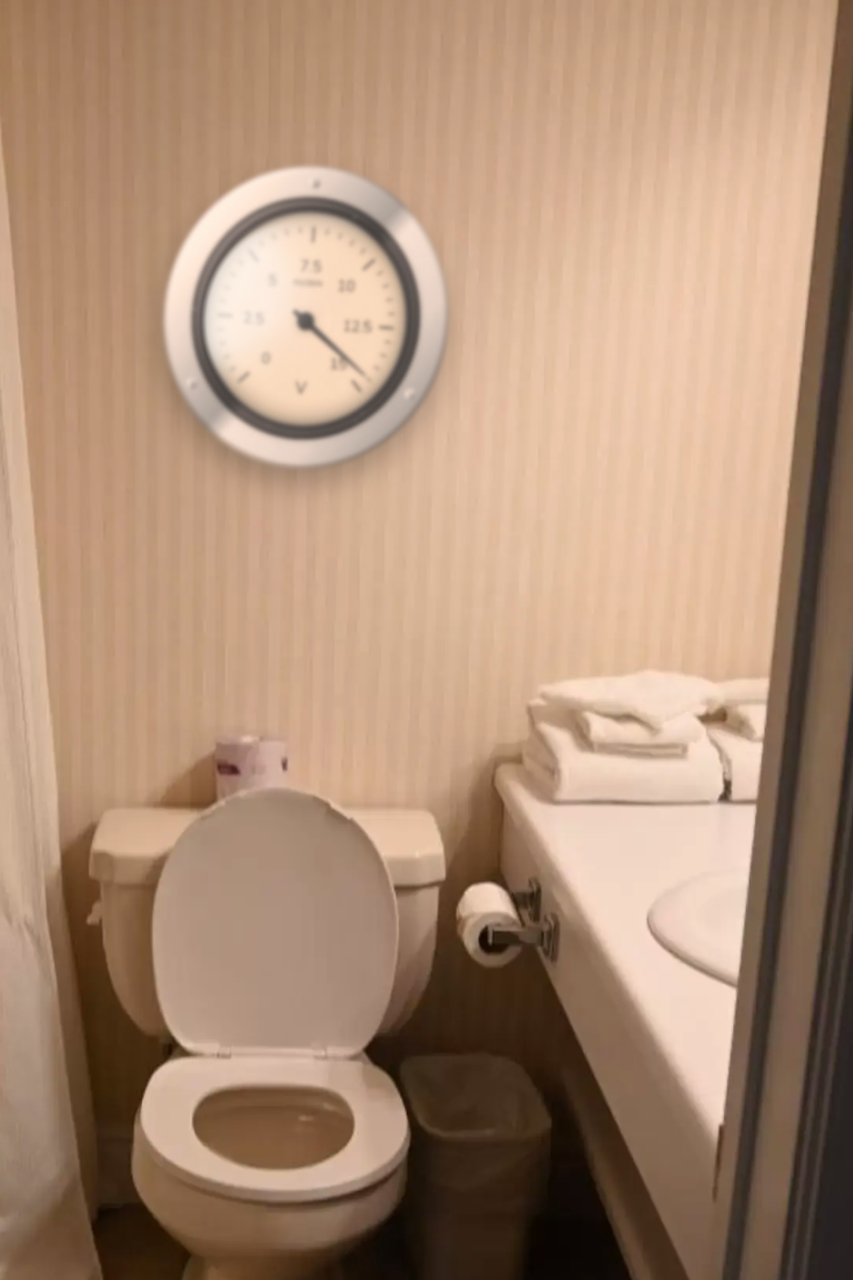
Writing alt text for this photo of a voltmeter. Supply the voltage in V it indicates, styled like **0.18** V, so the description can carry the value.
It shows **14.5** V
